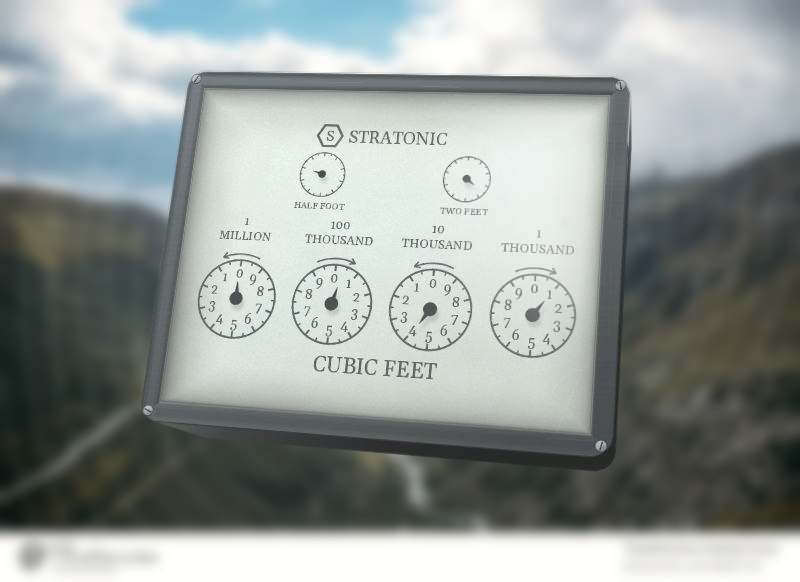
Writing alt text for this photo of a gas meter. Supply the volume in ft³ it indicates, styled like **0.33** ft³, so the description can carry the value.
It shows **4100** ft³
